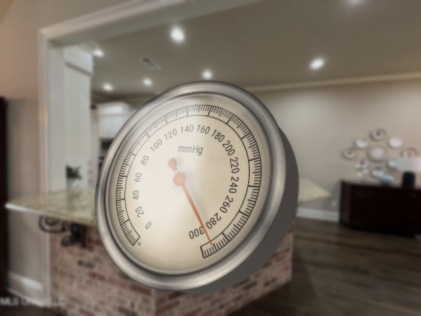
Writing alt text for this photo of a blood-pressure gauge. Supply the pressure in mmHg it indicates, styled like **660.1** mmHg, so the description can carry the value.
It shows **290** mmHg
